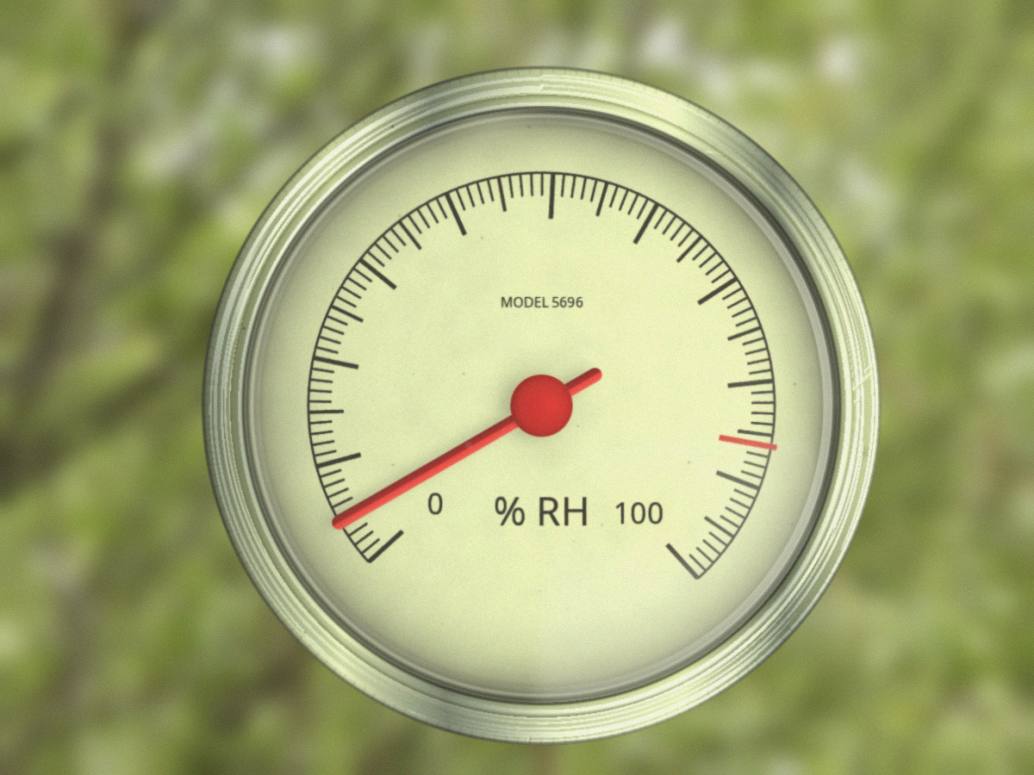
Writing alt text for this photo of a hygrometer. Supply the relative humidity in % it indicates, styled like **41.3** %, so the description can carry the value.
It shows **4.5** %
